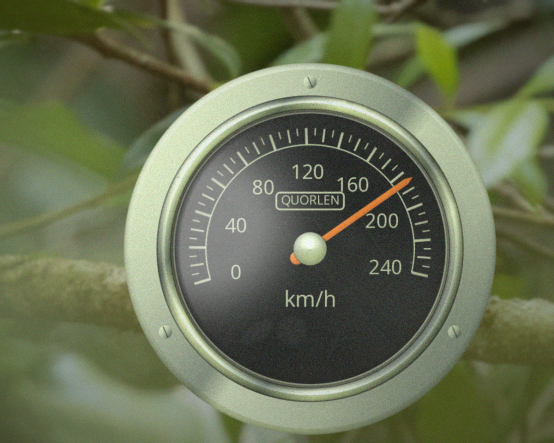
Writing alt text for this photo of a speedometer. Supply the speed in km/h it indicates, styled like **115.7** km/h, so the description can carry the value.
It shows **185** km/h
